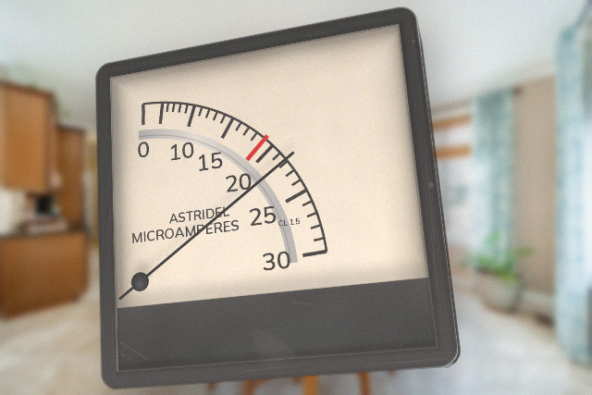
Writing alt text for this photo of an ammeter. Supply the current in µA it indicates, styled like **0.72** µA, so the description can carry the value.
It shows **22** µA
